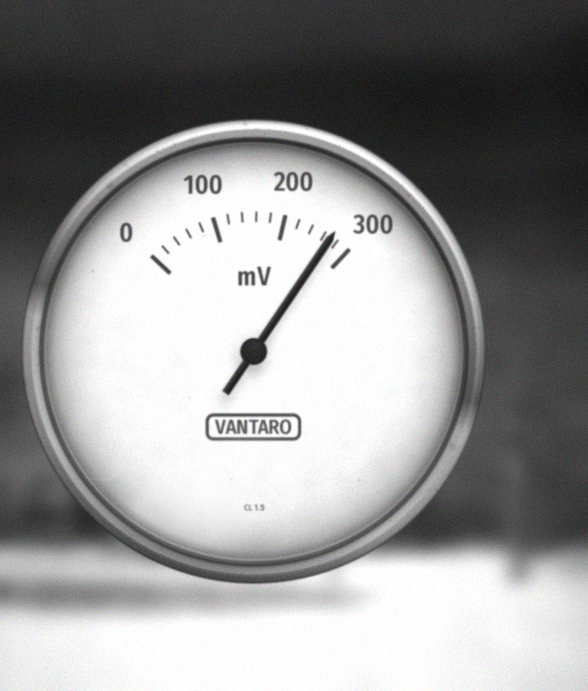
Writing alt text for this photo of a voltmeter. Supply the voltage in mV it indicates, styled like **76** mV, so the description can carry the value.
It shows **270** mV
